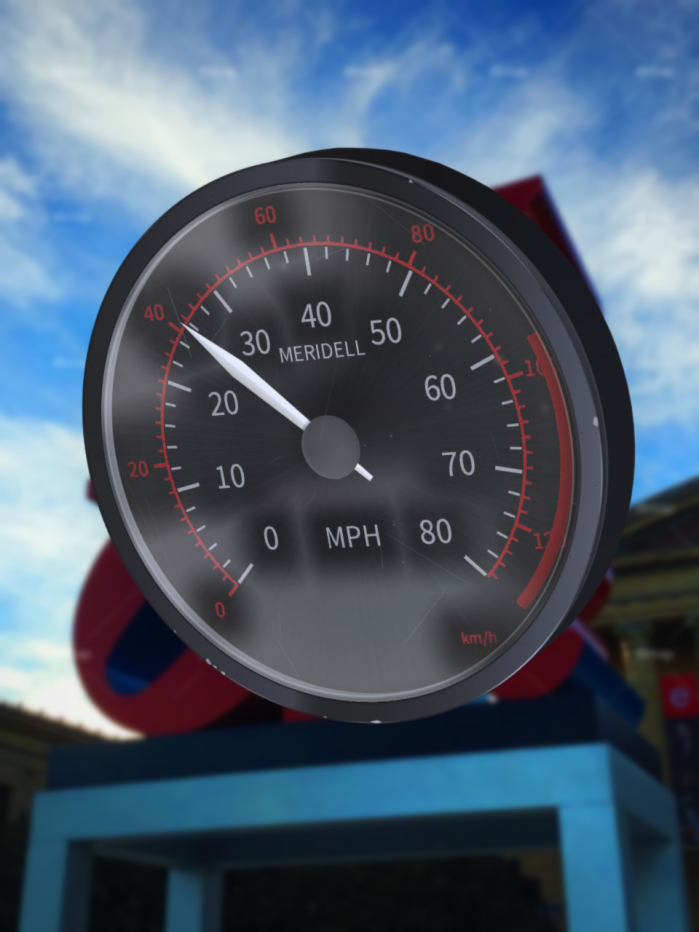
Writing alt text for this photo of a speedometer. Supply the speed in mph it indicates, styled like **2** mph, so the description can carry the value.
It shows **26** mph
